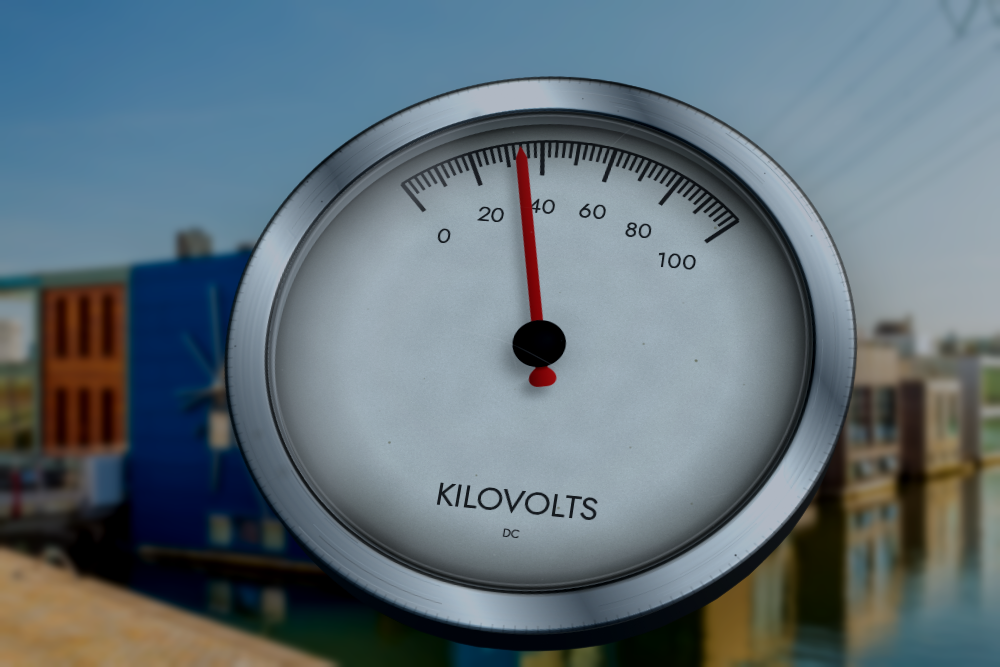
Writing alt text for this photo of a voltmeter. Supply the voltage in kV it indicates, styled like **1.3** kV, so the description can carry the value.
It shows **34** kV
